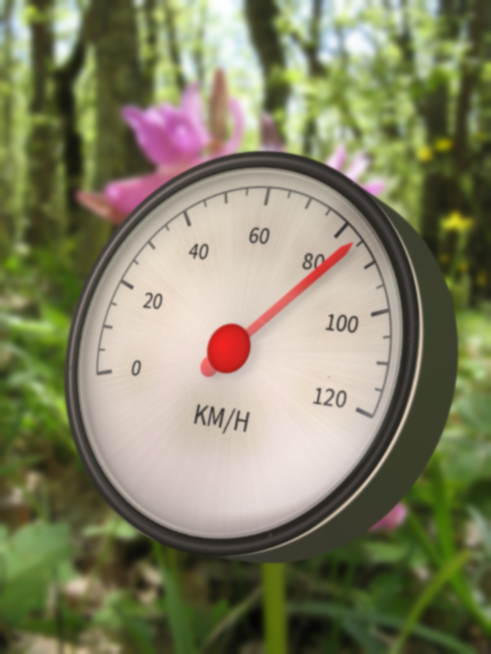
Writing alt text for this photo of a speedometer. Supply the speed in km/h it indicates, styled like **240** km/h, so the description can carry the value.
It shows **85** km/h
